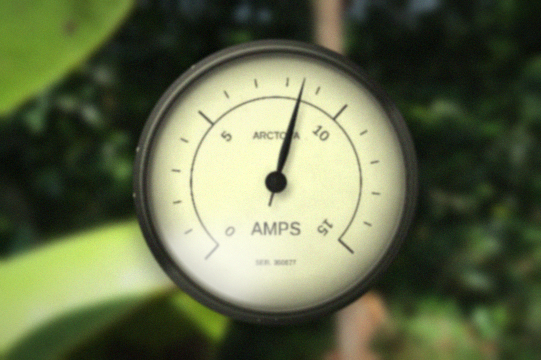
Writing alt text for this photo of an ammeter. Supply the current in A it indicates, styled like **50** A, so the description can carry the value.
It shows **8.5** A
